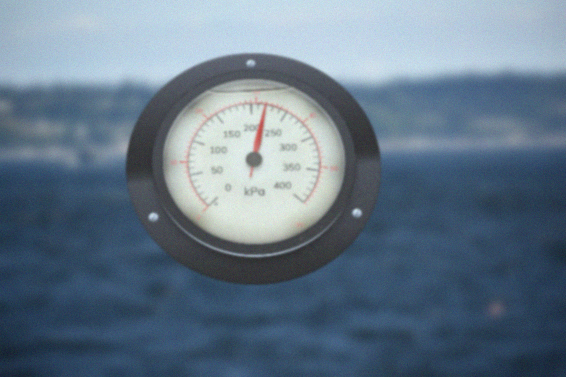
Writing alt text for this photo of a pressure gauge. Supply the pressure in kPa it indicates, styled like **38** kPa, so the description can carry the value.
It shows **220** kPa
